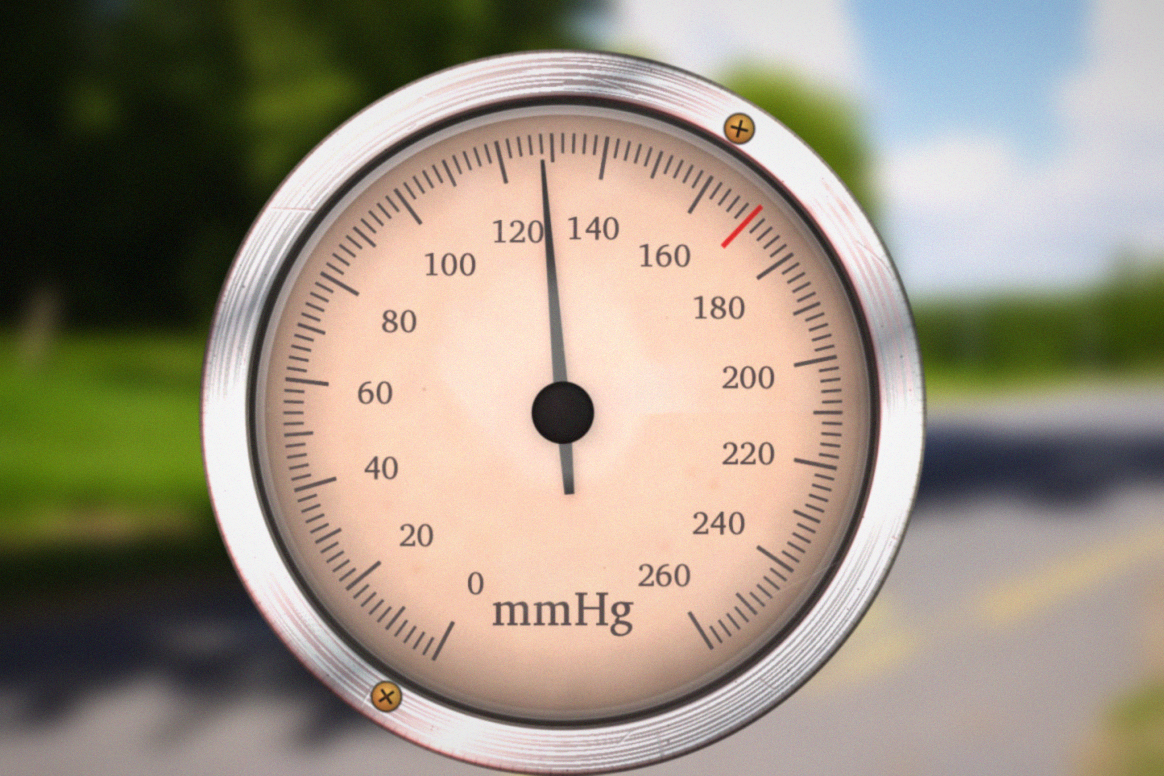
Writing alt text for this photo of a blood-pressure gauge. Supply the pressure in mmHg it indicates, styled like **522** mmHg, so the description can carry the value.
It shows **128** mmHg
